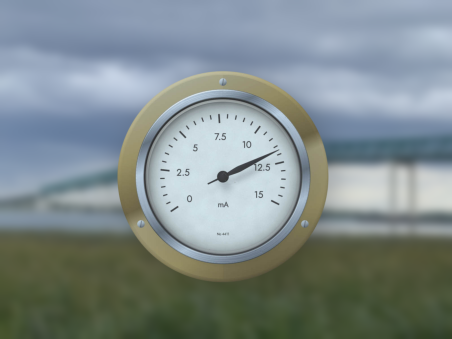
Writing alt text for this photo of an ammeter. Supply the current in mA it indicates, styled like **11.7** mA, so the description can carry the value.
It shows **11.75** mA
